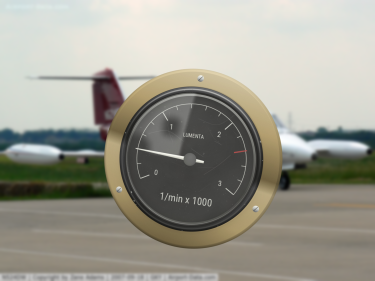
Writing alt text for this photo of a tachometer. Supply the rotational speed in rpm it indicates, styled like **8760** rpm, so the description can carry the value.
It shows **400** rpm
